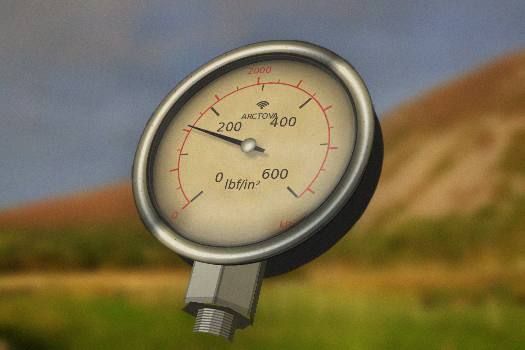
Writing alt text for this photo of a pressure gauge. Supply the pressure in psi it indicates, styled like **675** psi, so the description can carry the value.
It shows **150** psi
